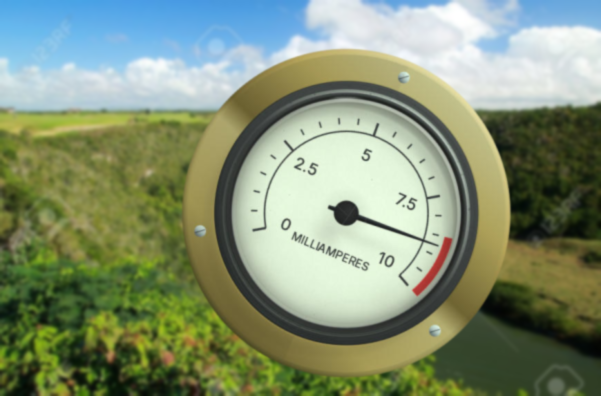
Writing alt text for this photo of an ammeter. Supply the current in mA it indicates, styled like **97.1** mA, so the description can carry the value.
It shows **8.75** mA
